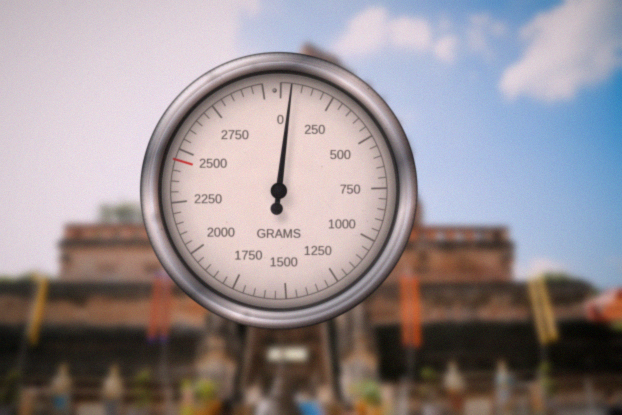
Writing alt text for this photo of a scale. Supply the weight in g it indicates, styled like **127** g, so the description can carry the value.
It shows **50** g
